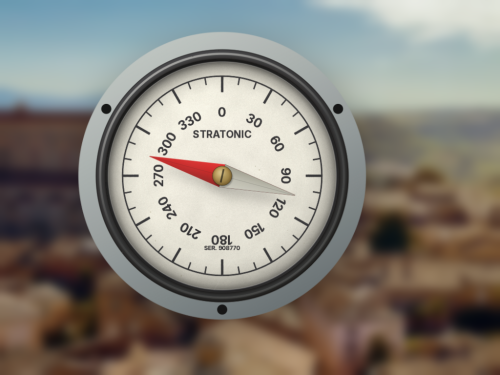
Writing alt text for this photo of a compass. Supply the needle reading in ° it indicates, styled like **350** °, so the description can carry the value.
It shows **285** °
